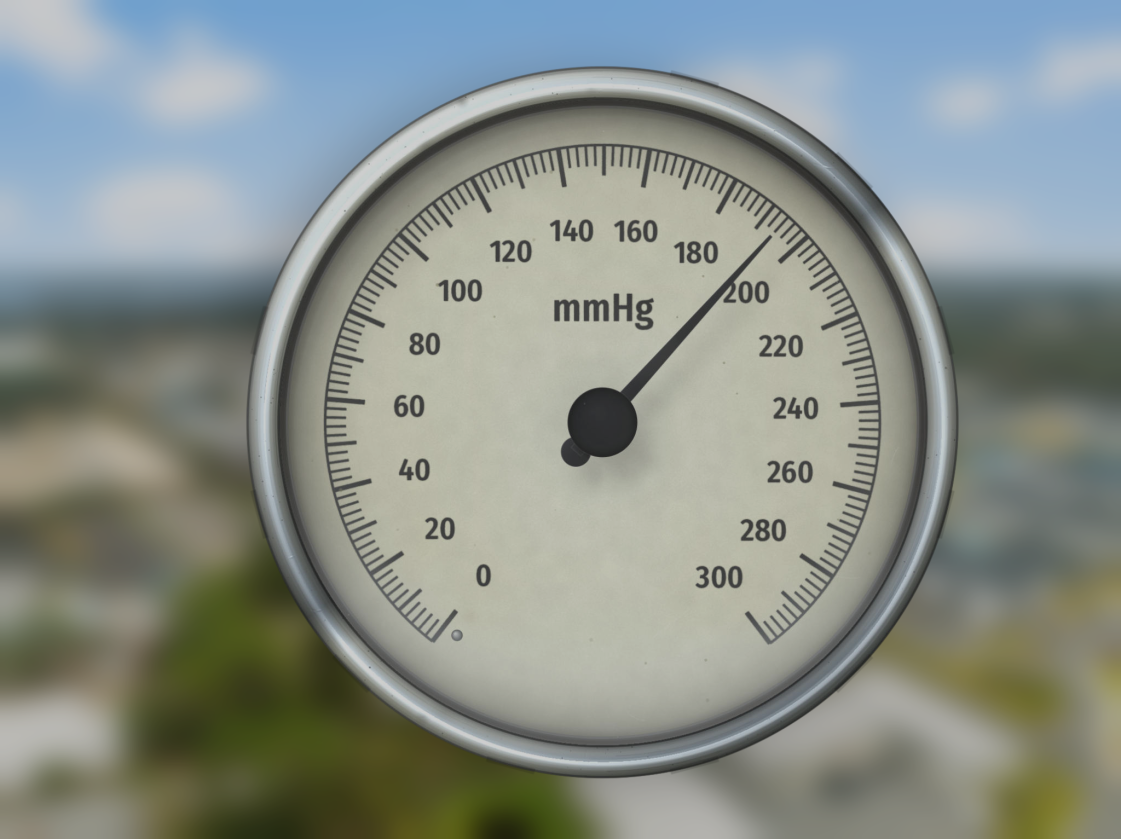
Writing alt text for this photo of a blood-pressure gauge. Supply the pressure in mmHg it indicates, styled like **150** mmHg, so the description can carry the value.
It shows **194** mmHg
